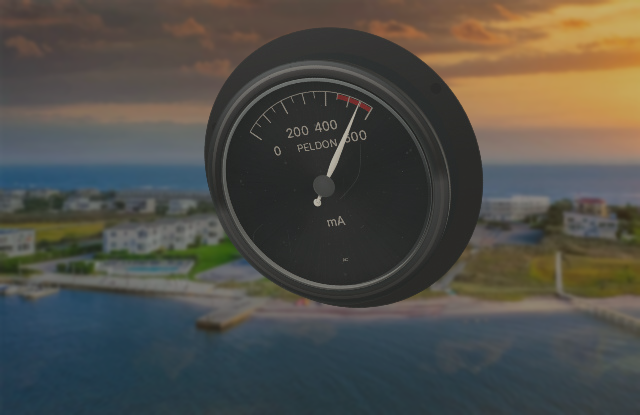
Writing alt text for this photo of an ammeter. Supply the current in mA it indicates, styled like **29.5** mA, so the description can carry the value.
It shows **550** mA
